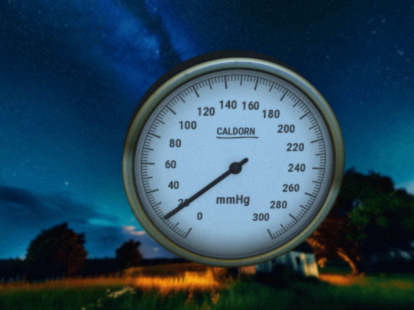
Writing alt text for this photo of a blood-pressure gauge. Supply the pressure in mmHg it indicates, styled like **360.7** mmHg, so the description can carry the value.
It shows **20** mmHg
